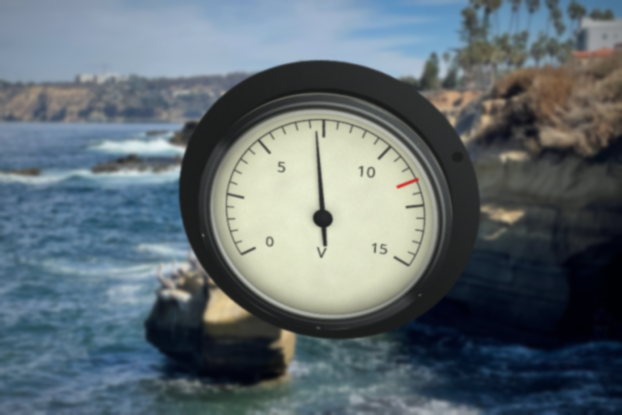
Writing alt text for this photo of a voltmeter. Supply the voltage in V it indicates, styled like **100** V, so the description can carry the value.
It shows **7.25** V
